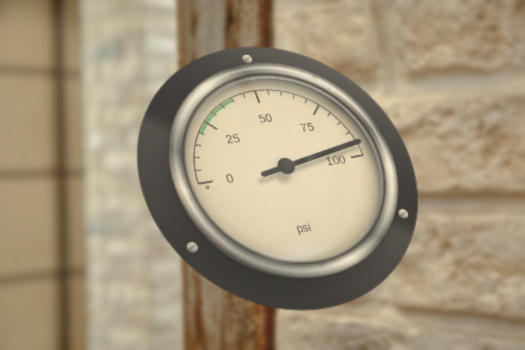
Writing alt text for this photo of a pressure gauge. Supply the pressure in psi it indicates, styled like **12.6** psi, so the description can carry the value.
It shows **95** psi
